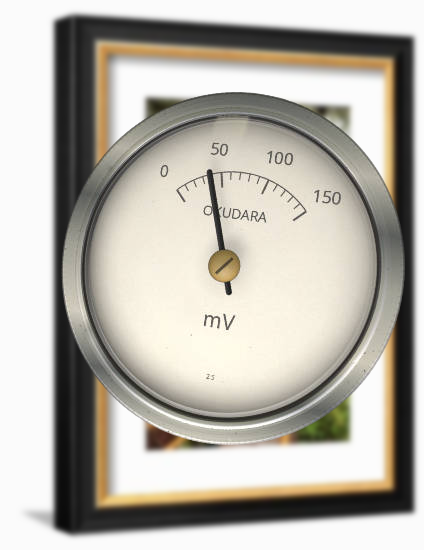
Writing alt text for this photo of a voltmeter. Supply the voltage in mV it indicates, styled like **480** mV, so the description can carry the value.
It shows **40** mV
